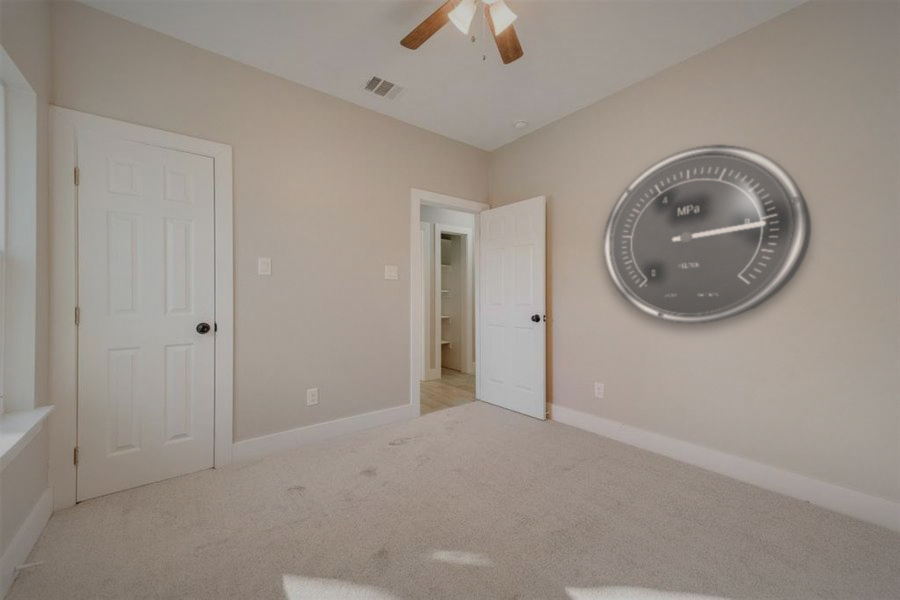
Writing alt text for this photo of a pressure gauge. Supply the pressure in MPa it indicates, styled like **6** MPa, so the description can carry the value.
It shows **8.2** MPa
